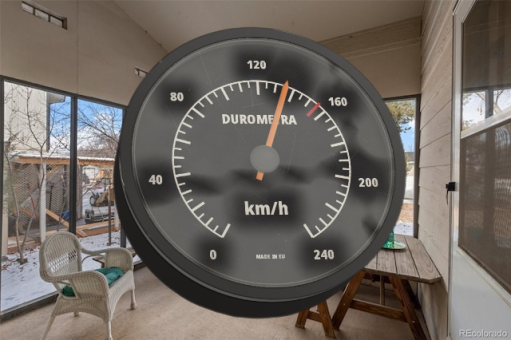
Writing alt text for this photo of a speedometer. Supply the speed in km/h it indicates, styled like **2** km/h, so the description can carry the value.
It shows **135** km/h
